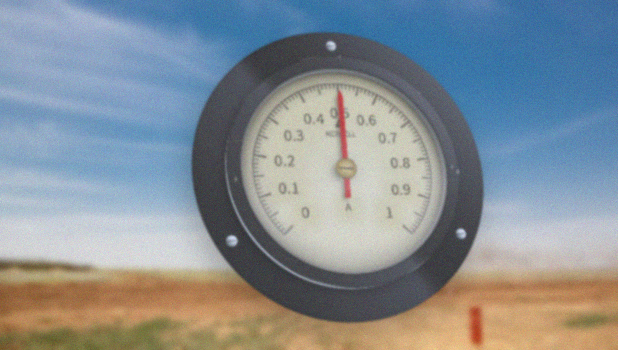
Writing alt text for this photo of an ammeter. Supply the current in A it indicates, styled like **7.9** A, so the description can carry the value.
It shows **0.5** A
